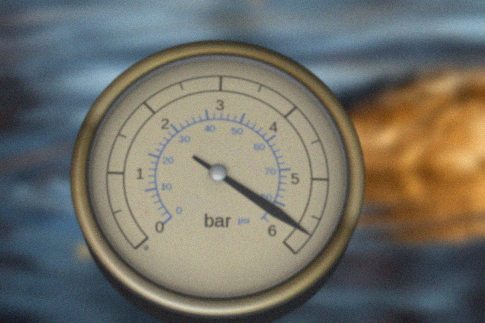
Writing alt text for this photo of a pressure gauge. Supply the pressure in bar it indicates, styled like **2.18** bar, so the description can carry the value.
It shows **5.75** bar
